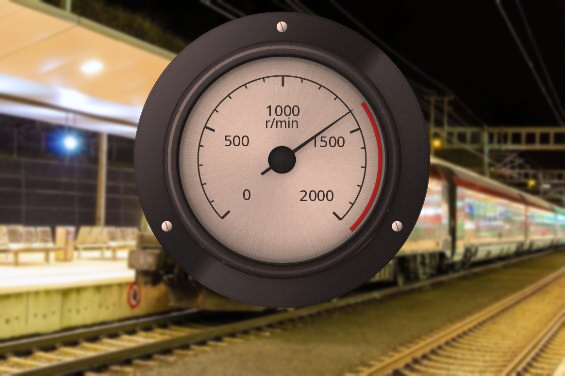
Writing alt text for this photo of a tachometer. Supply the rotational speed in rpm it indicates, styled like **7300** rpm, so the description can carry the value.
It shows **1400** rpm
